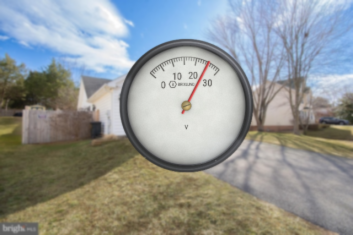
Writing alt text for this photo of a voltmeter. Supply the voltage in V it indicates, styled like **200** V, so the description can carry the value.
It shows **25** V
